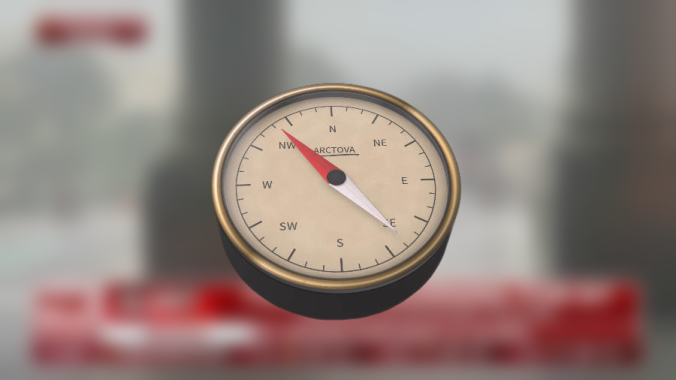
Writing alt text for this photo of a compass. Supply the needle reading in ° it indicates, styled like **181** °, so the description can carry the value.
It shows **320** °
